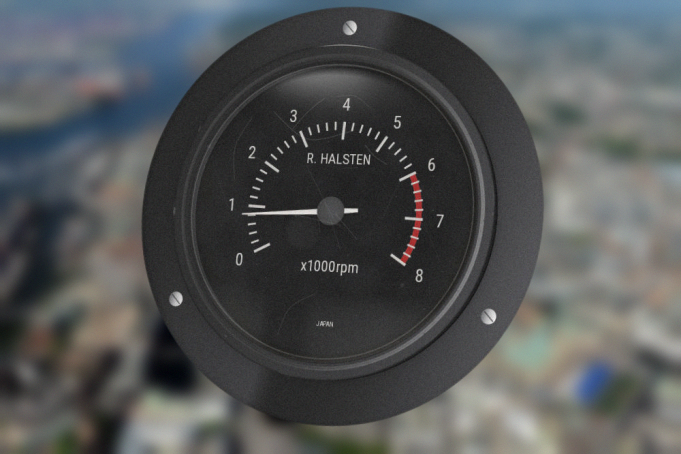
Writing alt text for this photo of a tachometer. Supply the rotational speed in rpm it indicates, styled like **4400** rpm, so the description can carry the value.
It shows **800** rpm
